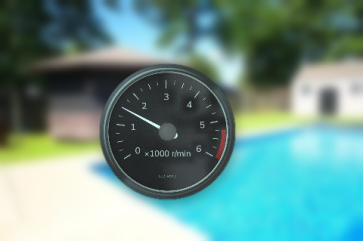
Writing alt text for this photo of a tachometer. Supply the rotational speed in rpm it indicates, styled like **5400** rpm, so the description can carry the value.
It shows **1500** rpm
